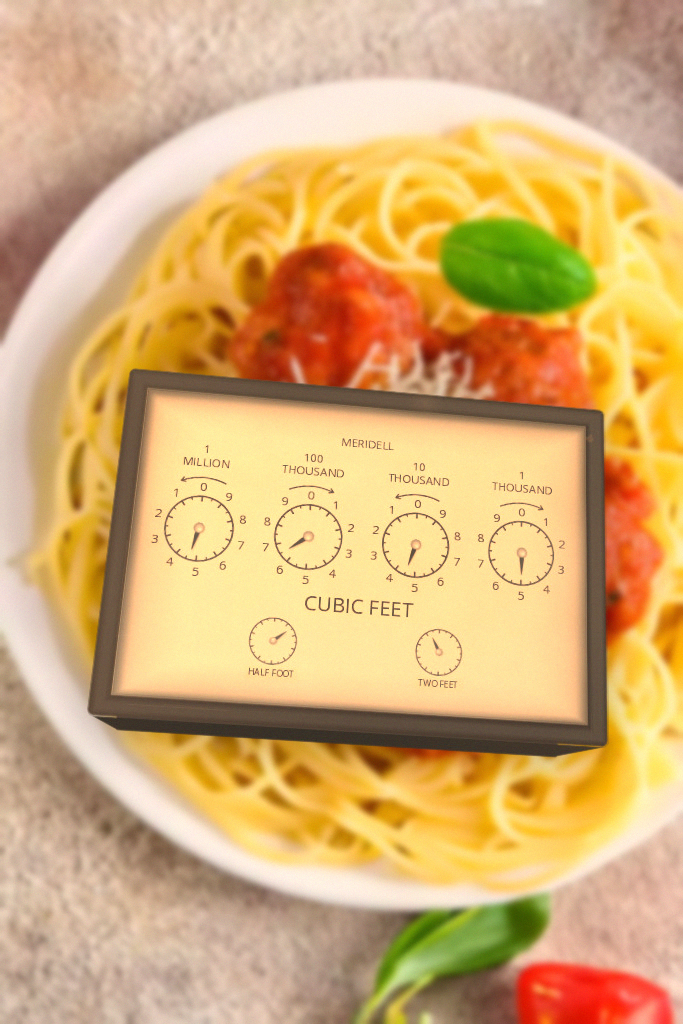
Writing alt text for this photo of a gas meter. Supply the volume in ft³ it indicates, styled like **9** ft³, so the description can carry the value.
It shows **464500** ft³
